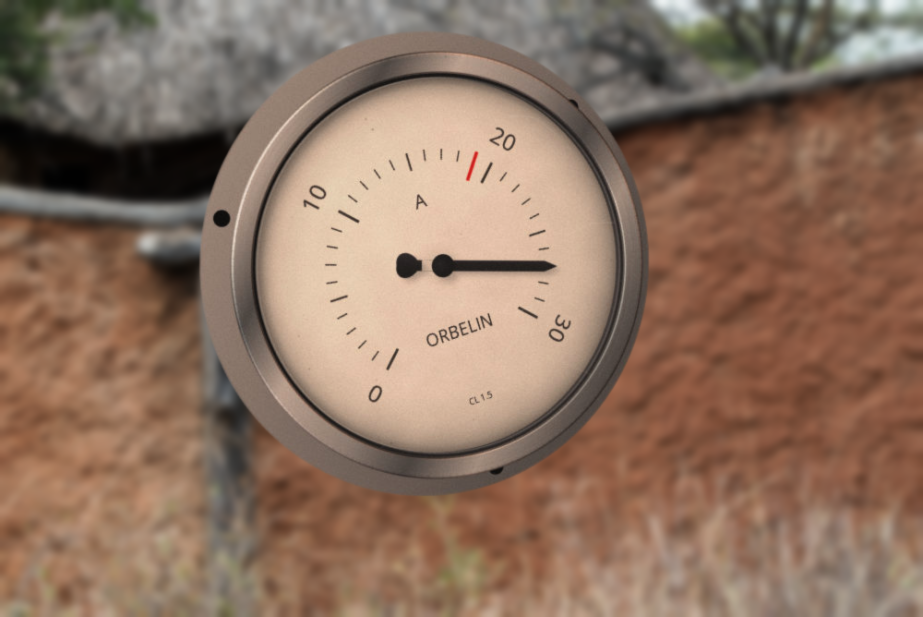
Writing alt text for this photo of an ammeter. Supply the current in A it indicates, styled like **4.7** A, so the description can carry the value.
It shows **27** A
